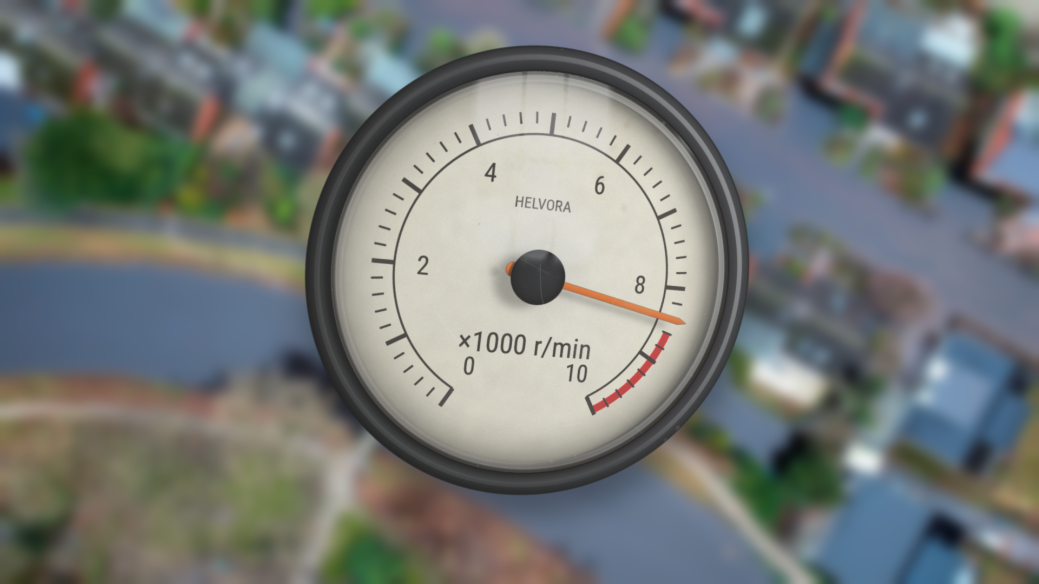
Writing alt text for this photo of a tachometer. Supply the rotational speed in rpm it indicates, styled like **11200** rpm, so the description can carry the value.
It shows **8400** rpm
